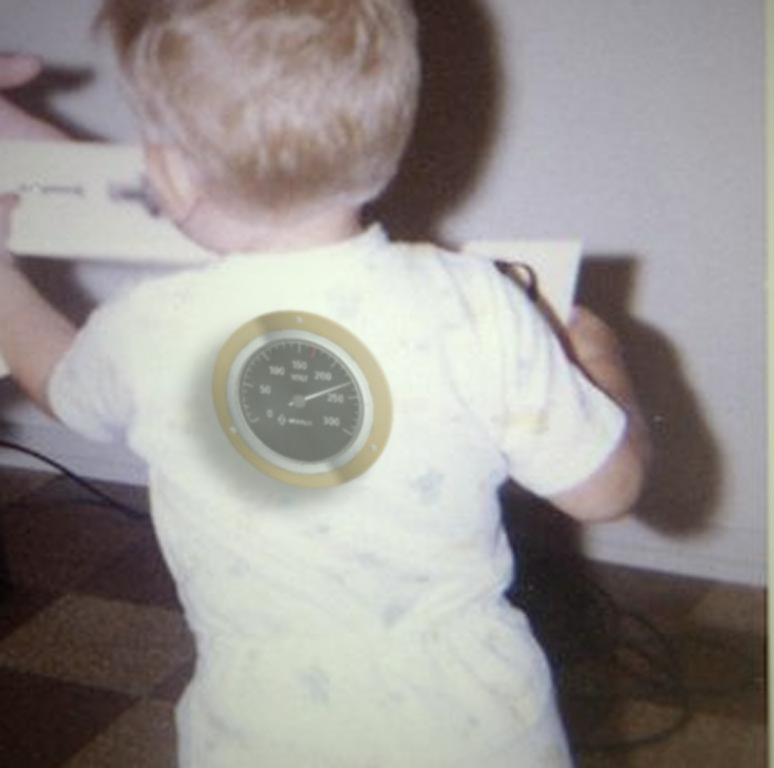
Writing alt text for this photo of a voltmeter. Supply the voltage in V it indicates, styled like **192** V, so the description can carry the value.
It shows **230** V
